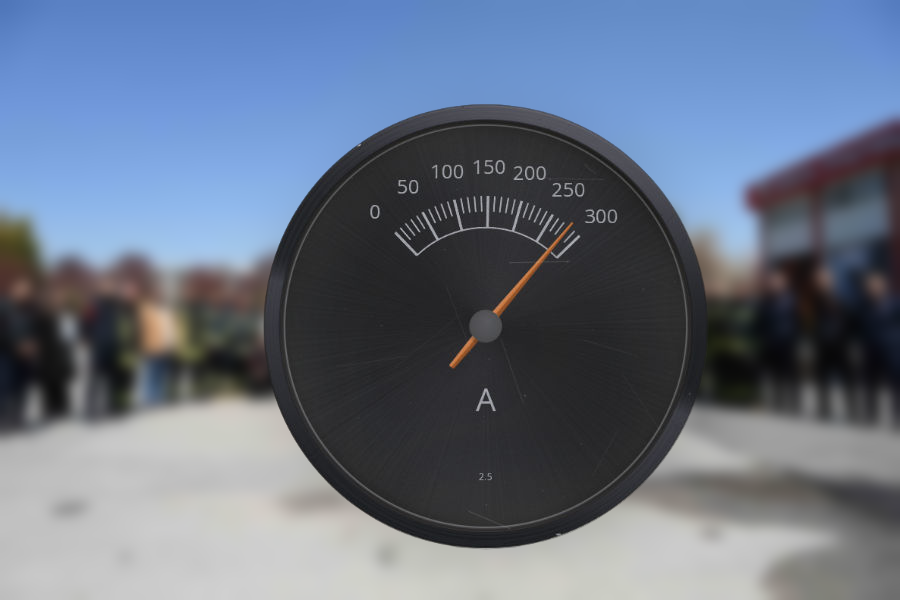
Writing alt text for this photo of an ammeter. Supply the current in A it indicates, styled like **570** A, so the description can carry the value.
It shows **280** A
